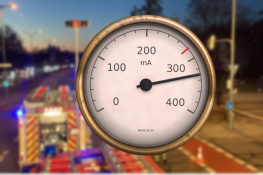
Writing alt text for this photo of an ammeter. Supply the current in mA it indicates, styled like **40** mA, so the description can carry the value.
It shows **330** mA
